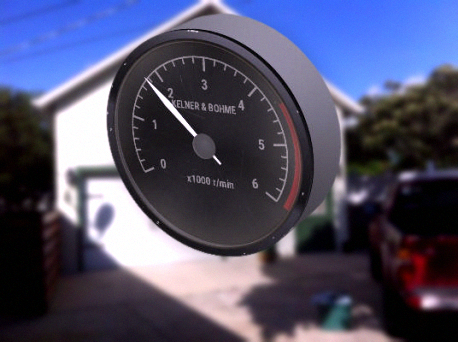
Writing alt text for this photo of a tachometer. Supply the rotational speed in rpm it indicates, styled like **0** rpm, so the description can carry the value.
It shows **1800** rpm
